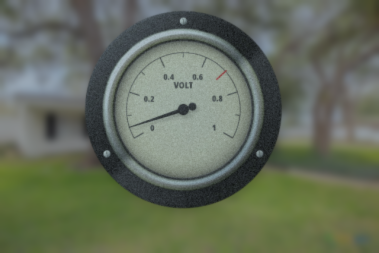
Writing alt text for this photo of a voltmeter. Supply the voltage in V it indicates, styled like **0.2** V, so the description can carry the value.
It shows **0.05** V
